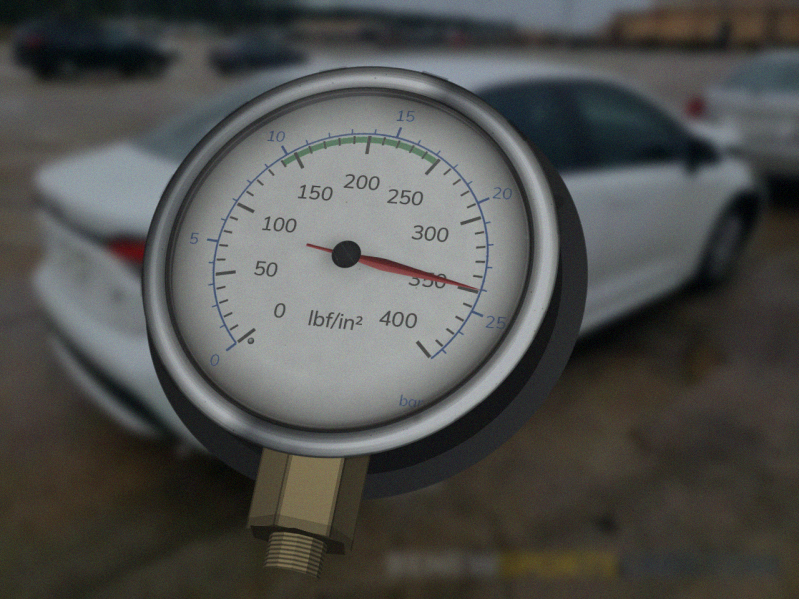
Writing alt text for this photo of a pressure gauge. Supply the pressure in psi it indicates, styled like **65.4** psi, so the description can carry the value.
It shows **350** psi
